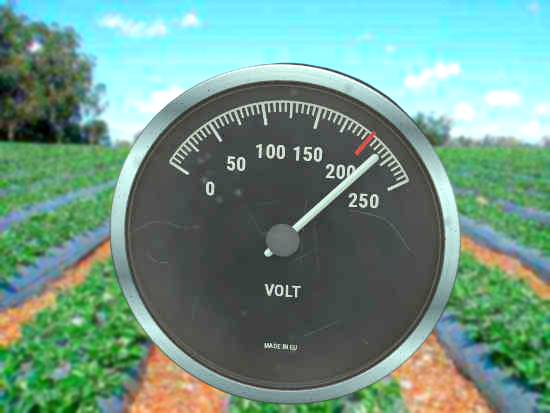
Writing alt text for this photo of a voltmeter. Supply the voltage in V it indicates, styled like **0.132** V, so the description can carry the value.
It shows **215** V
